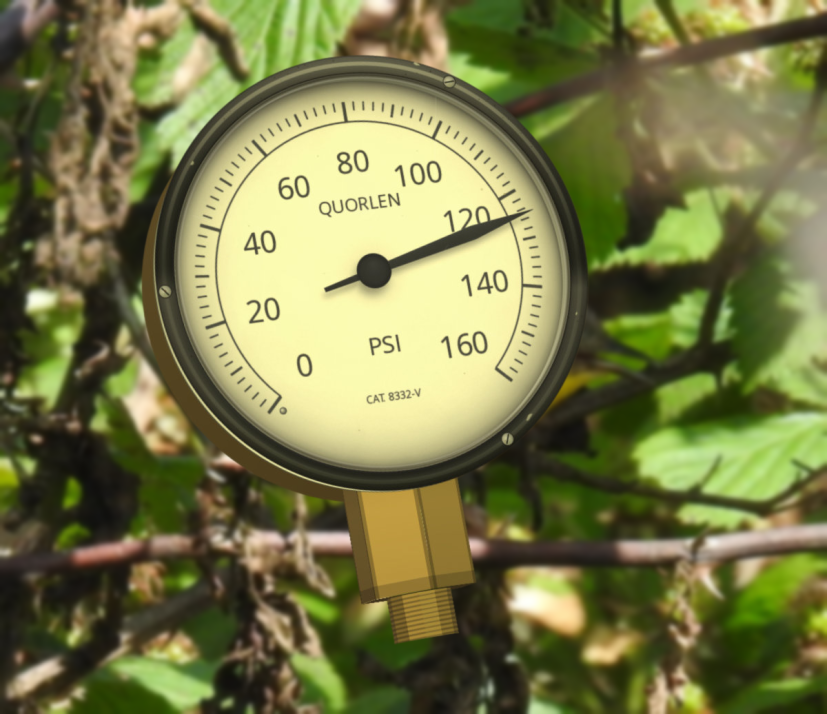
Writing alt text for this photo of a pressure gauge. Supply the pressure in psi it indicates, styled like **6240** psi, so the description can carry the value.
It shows **125** psi
